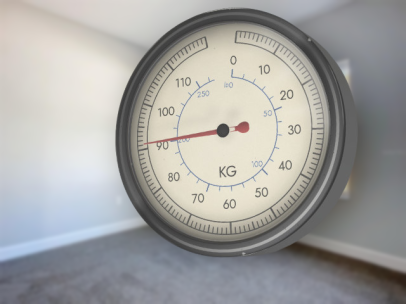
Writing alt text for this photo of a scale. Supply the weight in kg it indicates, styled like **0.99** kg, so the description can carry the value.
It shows **91** kg
